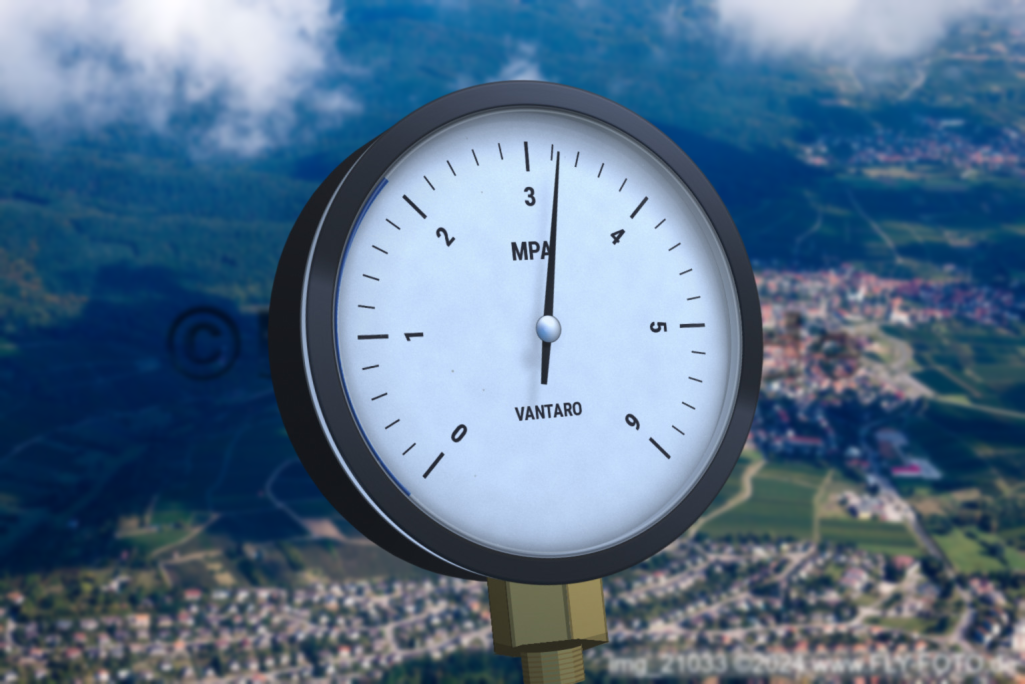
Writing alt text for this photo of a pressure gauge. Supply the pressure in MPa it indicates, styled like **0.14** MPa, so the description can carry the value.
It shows **3.2** MPa
